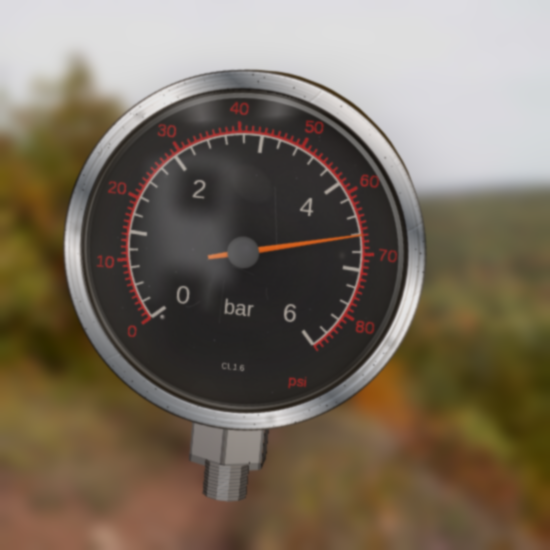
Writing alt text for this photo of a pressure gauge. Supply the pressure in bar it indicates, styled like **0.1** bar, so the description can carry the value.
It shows **4.6** bar
